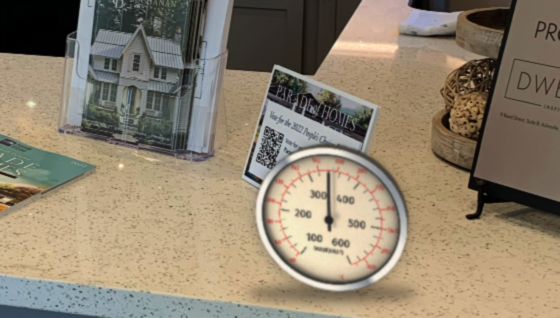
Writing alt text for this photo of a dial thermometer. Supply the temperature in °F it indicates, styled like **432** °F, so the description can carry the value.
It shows **340** °F
